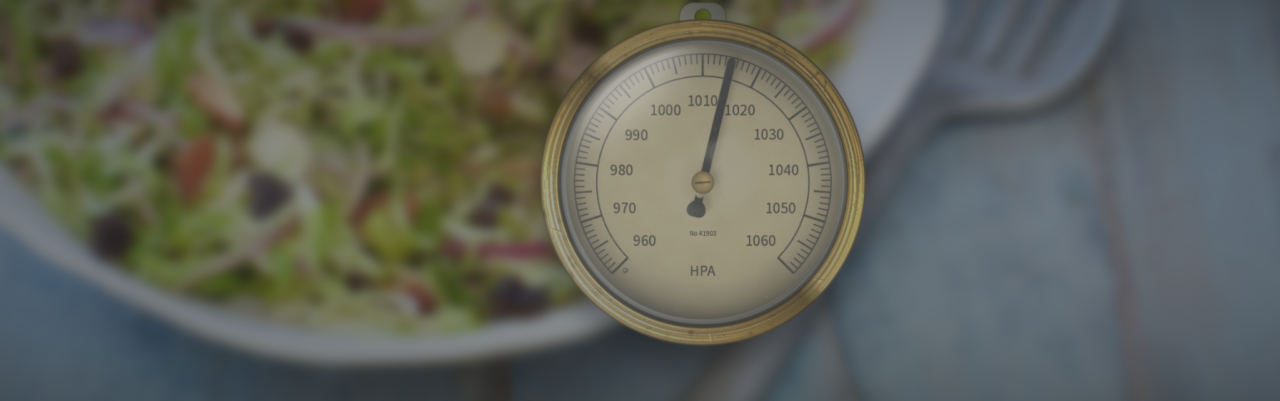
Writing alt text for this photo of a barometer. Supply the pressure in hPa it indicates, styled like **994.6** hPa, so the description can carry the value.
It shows **1015** hPa
